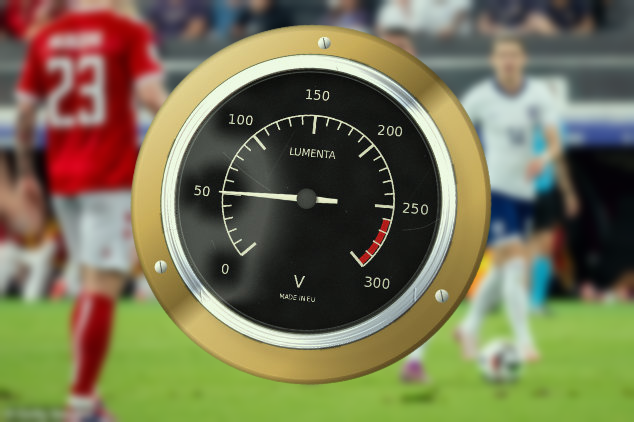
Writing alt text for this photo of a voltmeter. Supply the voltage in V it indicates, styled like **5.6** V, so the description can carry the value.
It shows **50** V
